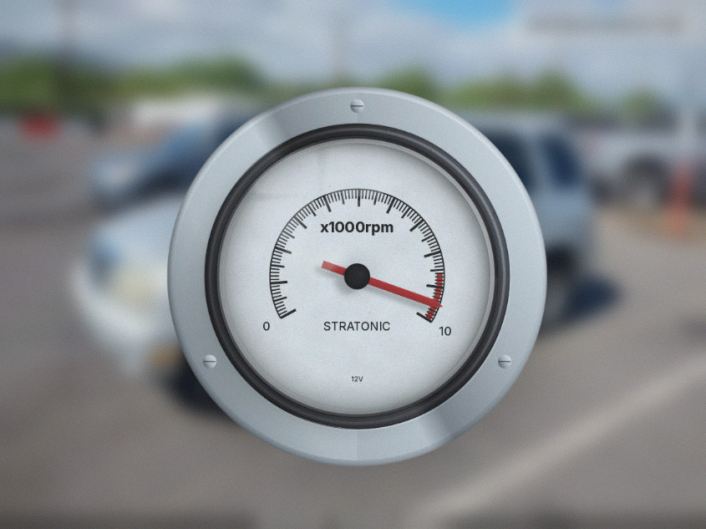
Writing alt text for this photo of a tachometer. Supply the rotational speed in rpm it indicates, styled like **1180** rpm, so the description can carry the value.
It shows **9500** rpm
